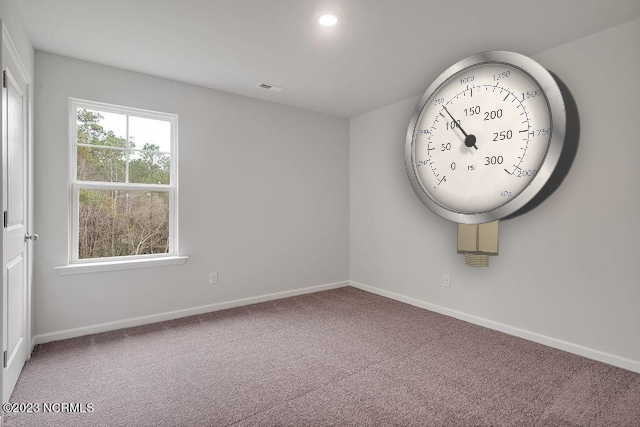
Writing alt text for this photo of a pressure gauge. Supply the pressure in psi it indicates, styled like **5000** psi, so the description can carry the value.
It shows **110** psi
